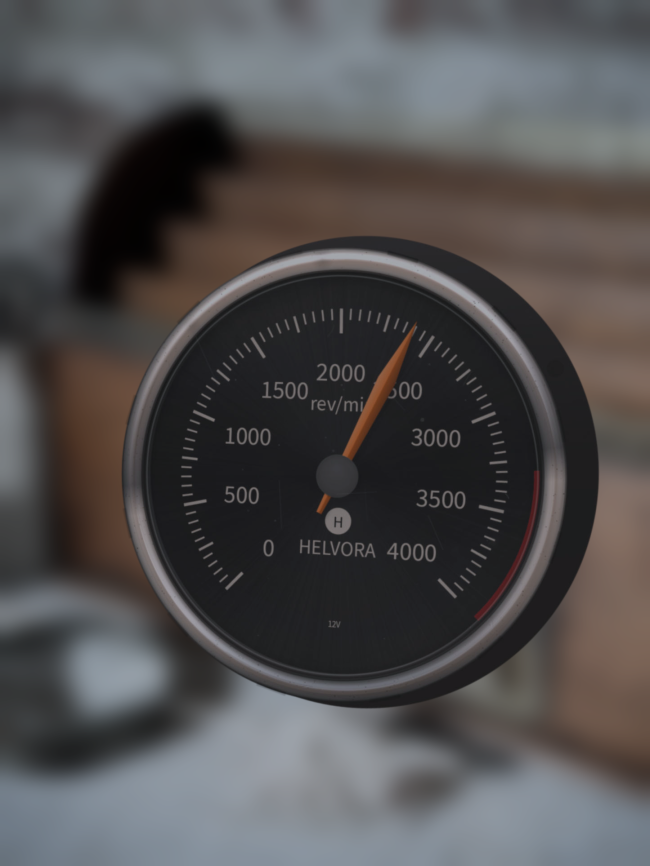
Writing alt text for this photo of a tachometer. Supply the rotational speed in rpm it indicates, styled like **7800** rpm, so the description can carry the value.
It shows **2400** rpm
